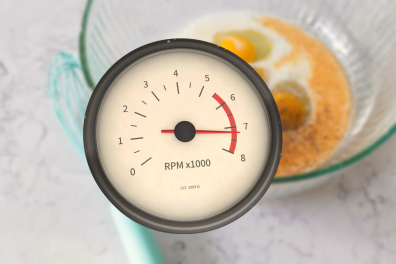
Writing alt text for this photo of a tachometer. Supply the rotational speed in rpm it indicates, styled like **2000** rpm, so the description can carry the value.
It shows **7250** rpm
